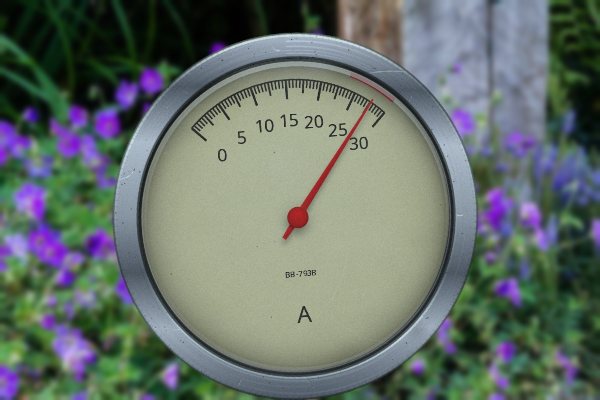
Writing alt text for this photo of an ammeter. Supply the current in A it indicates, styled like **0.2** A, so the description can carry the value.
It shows **27.5** A
